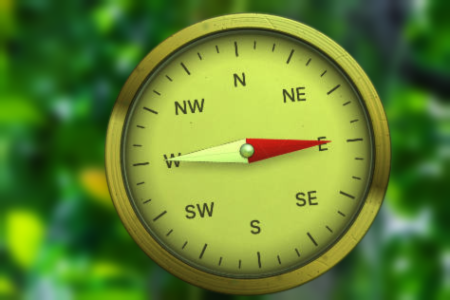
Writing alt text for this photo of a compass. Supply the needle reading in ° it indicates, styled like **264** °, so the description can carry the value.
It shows **90** °
